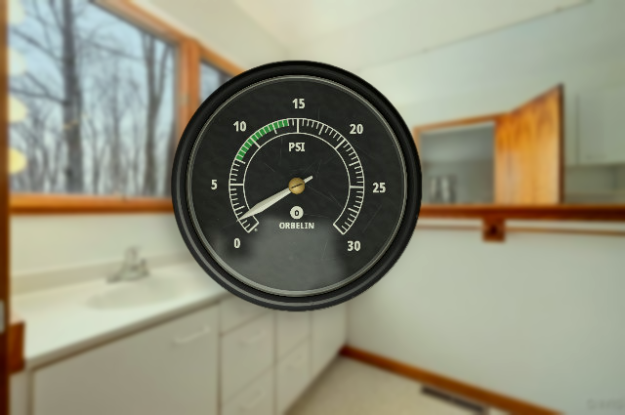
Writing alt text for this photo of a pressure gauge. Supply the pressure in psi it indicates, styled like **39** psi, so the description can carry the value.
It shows **1.5** psi
